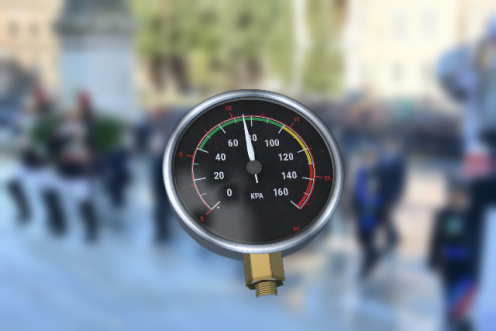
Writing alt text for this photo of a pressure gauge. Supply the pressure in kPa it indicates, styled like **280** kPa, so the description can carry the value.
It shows **75** kPa
